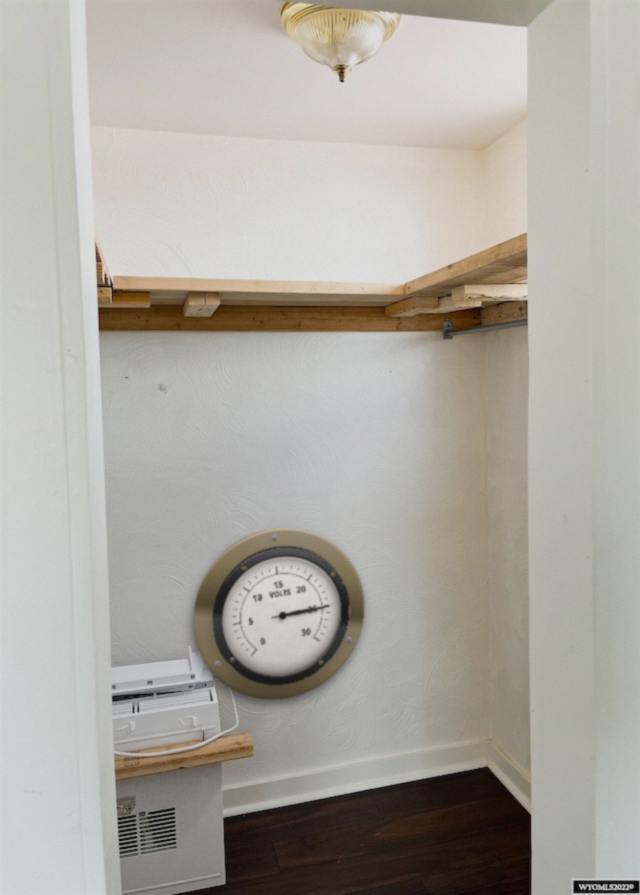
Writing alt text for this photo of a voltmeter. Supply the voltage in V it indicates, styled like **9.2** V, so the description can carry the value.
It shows **25** V
